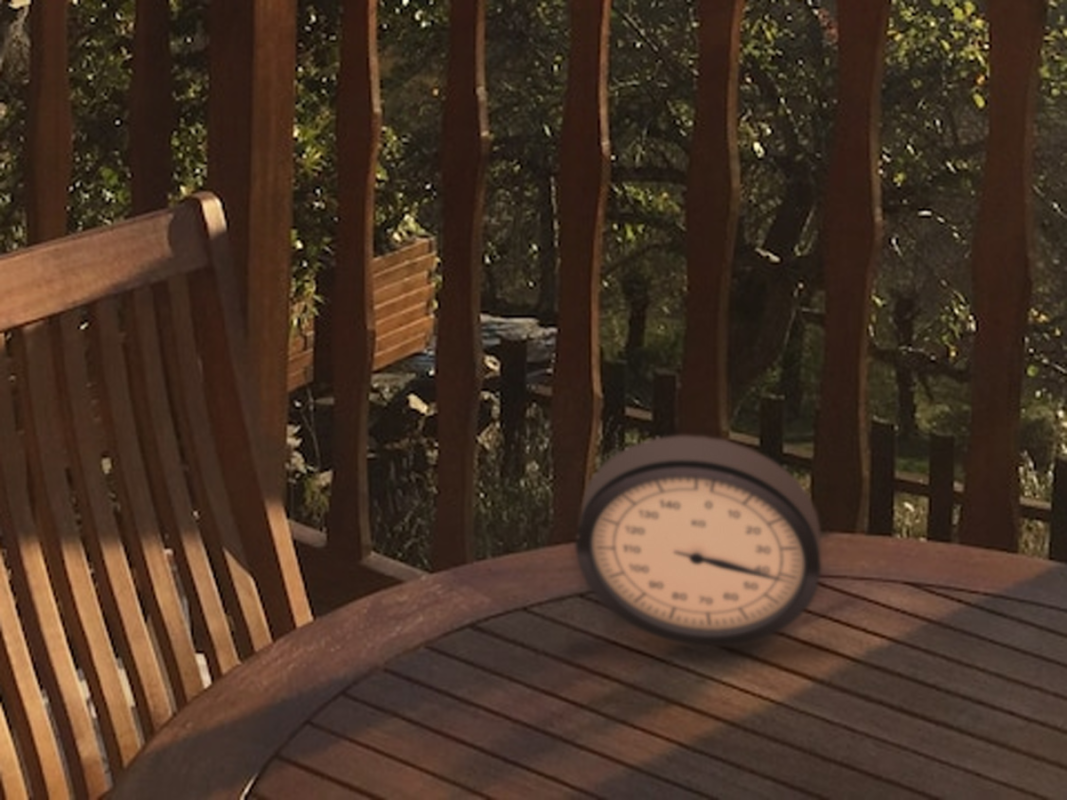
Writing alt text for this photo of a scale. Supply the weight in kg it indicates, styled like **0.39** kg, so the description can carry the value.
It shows **40** kg
